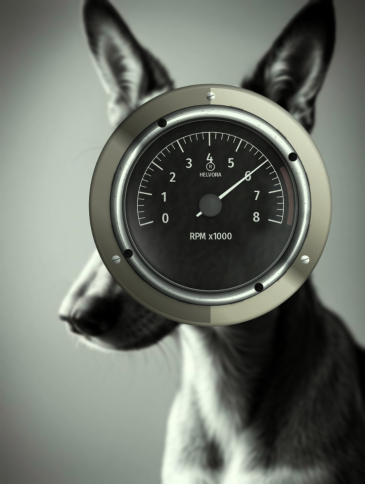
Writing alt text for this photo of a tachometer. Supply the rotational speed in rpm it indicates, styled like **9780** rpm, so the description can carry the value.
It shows **6000** rpm
